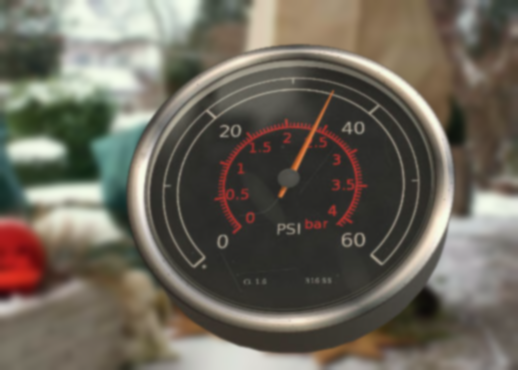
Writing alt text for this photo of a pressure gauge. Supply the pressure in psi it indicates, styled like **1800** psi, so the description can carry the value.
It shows **35** psi
